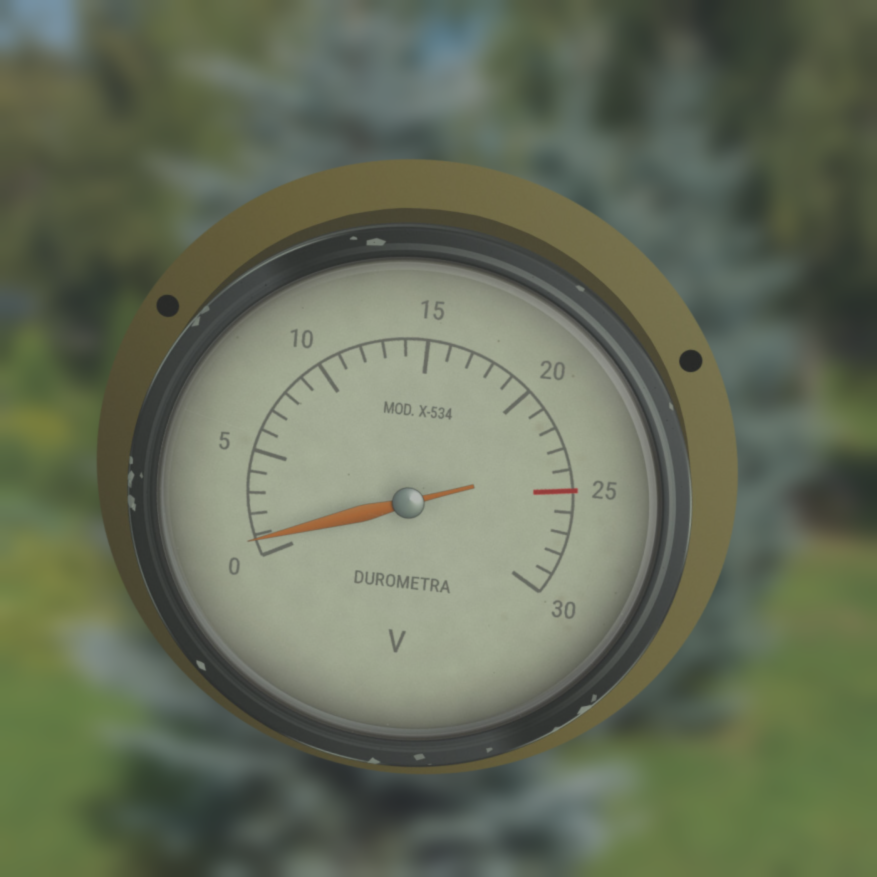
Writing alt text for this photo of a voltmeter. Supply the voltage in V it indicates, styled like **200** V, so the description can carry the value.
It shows **1** V
